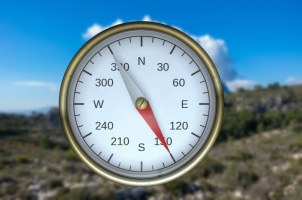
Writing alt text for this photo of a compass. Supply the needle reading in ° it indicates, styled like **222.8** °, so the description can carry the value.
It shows **150** °
